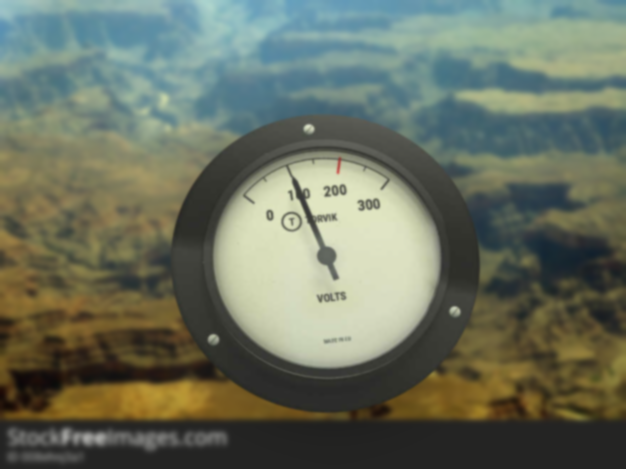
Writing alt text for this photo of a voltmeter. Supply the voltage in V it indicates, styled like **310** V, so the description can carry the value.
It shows **100** V
